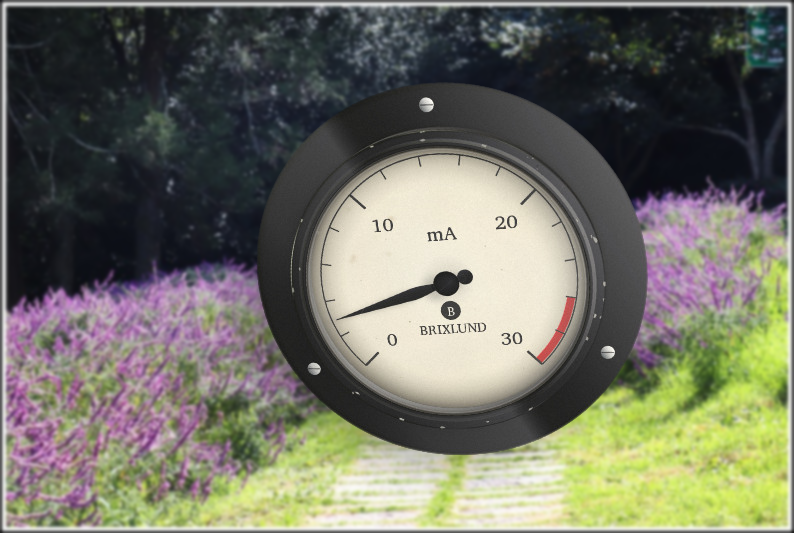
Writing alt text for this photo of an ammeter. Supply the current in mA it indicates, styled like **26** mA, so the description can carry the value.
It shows **3** mA
